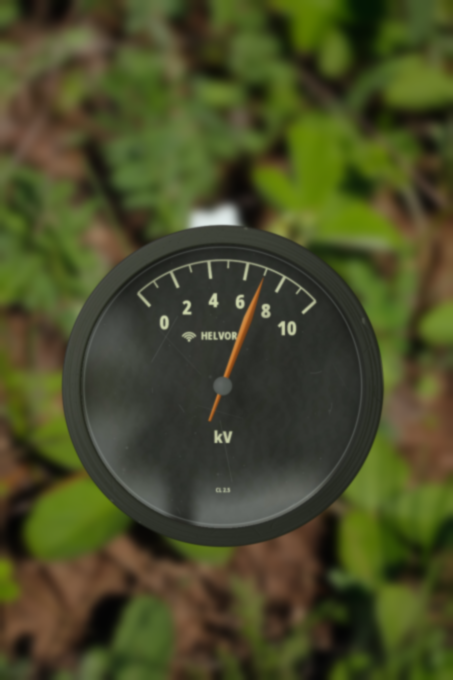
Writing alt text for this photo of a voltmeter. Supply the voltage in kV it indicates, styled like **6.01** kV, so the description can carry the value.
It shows **7** kV
